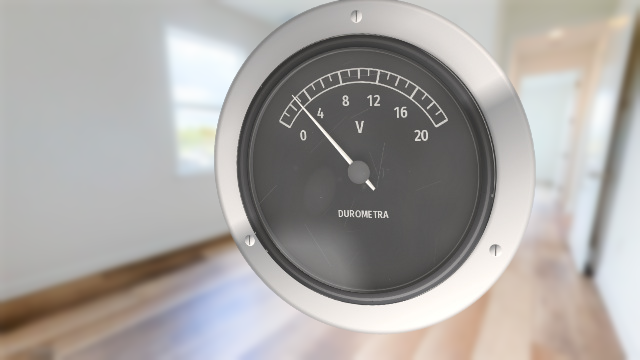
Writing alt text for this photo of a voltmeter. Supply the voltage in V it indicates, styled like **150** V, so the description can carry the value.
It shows **3** V
